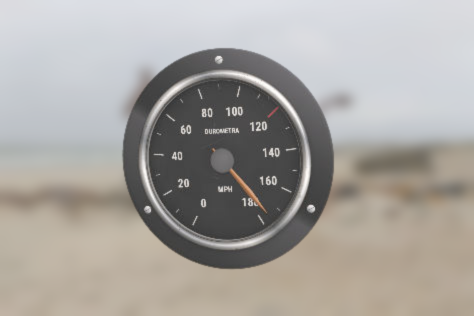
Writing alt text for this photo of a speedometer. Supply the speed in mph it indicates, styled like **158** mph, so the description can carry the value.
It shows **175** mph
